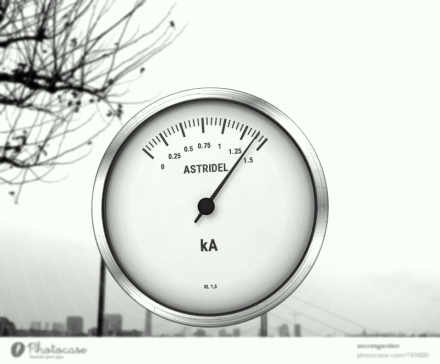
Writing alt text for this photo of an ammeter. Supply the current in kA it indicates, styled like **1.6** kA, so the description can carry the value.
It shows **1.4** kA
